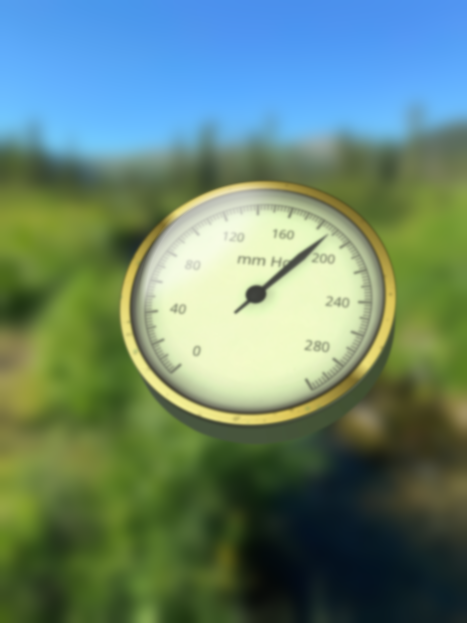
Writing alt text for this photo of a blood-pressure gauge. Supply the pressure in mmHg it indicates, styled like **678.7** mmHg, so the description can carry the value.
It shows **190** mmHg
